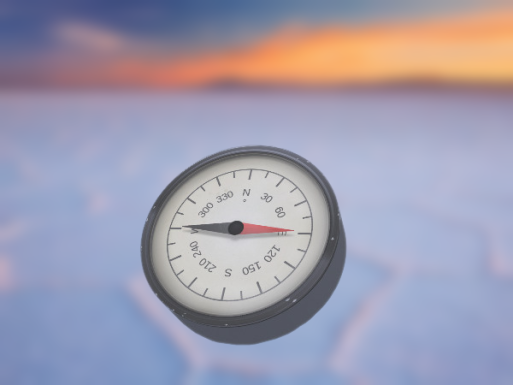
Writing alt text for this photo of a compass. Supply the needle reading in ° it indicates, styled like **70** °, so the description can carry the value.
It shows **90** °
